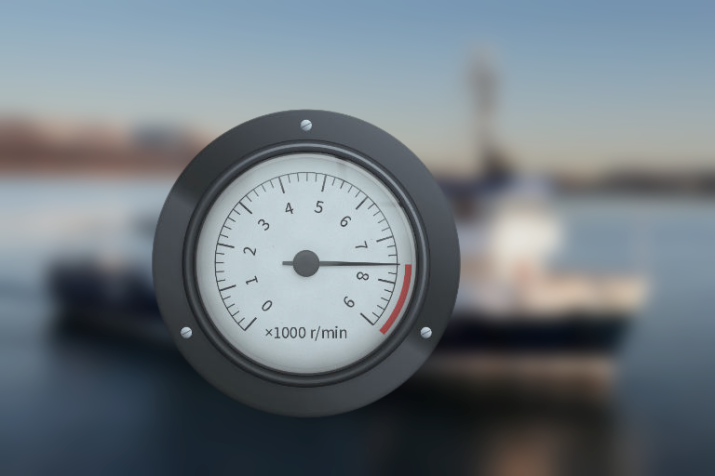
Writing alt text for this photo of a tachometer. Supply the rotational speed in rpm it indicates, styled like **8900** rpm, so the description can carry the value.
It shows **7600** rpm
